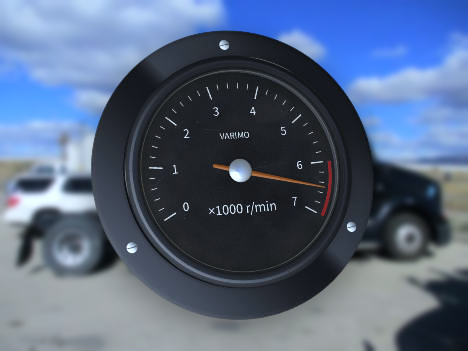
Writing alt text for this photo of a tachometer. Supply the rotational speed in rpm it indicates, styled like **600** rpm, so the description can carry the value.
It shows **6500** rpm
